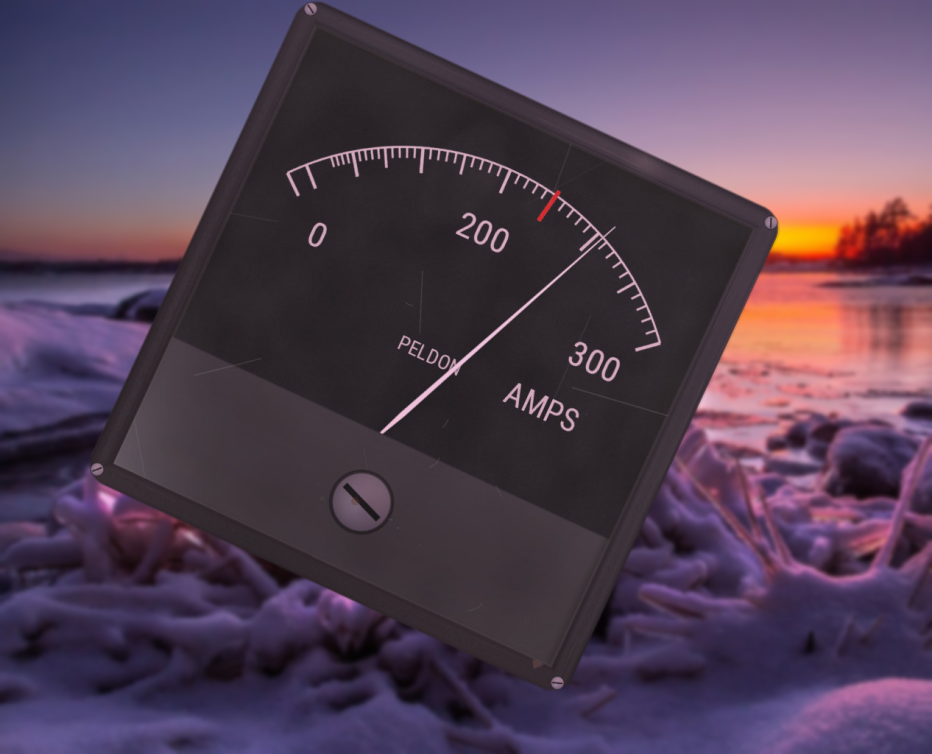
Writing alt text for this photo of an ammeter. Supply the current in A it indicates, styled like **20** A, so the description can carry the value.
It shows **252.5** A
